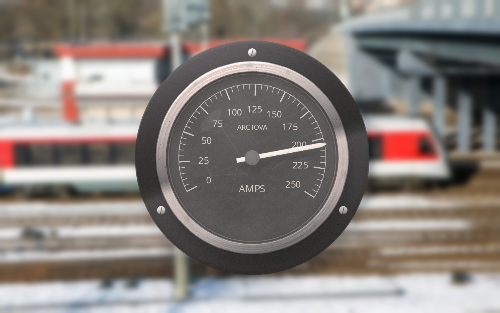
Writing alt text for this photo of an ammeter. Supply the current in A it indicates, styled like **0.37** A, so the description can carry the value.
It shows **205** A
